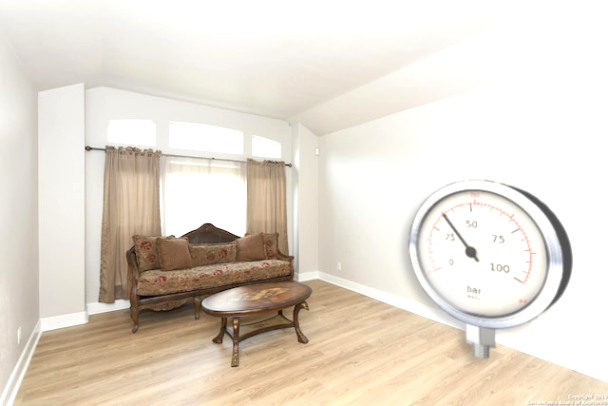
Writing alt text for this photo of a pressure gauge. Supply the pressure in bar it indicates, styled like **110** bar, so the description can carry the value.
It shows **35** bar
